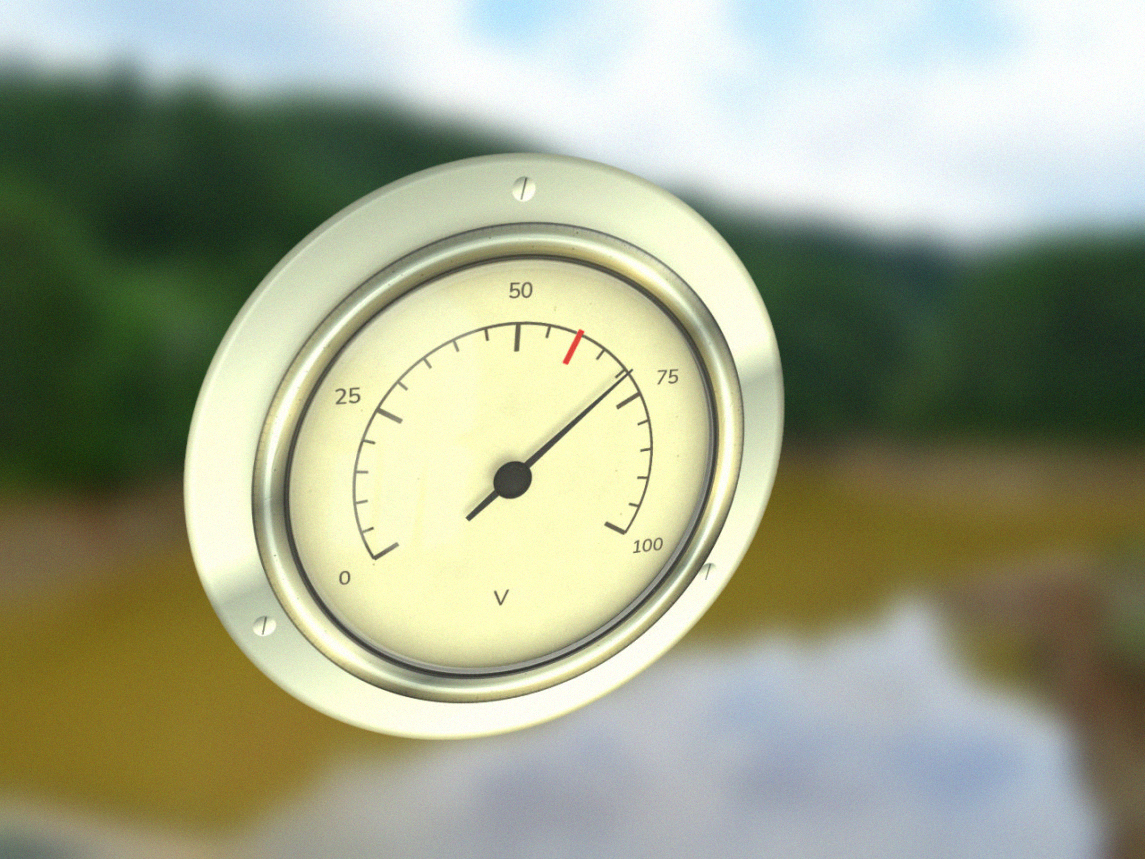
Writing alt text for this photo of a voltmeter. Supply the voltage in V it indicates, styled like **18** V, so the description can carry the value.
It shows **70** V
